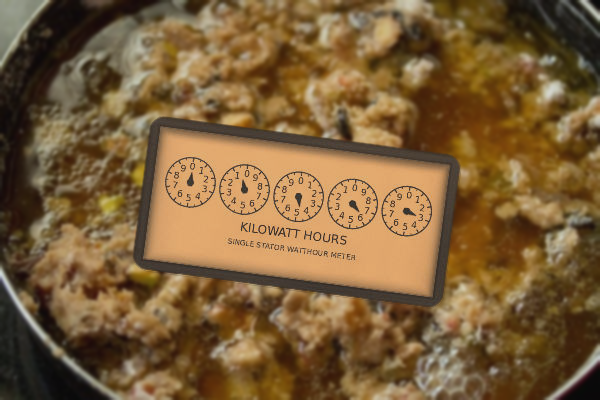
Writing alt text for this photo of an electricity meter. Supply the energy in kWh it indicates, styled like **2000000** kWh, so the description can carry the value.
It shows **463** kWh
